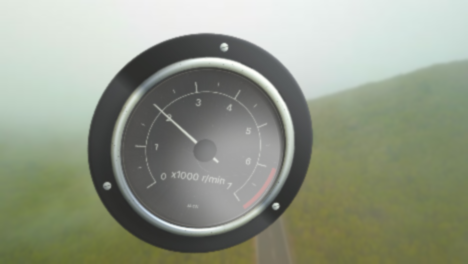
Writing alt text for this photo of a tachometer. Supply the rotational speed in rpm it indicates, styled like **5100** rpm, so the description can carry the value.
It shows **2000** rpm
